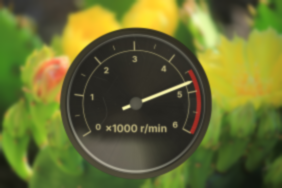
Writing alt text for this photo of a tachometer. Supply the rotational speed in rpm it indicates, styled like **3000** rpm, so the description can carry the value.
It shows **4750** rpm
